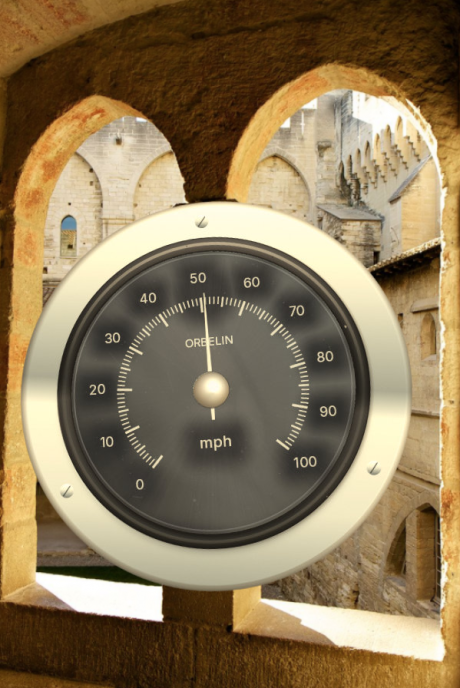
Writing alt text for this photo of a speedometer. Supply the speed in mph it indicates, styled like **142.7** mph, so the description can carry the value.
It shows **51** mph
